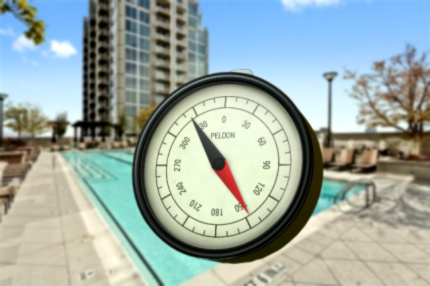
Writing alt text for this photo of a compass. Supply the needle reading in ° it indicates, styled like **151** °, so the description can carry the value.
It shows **145** °
